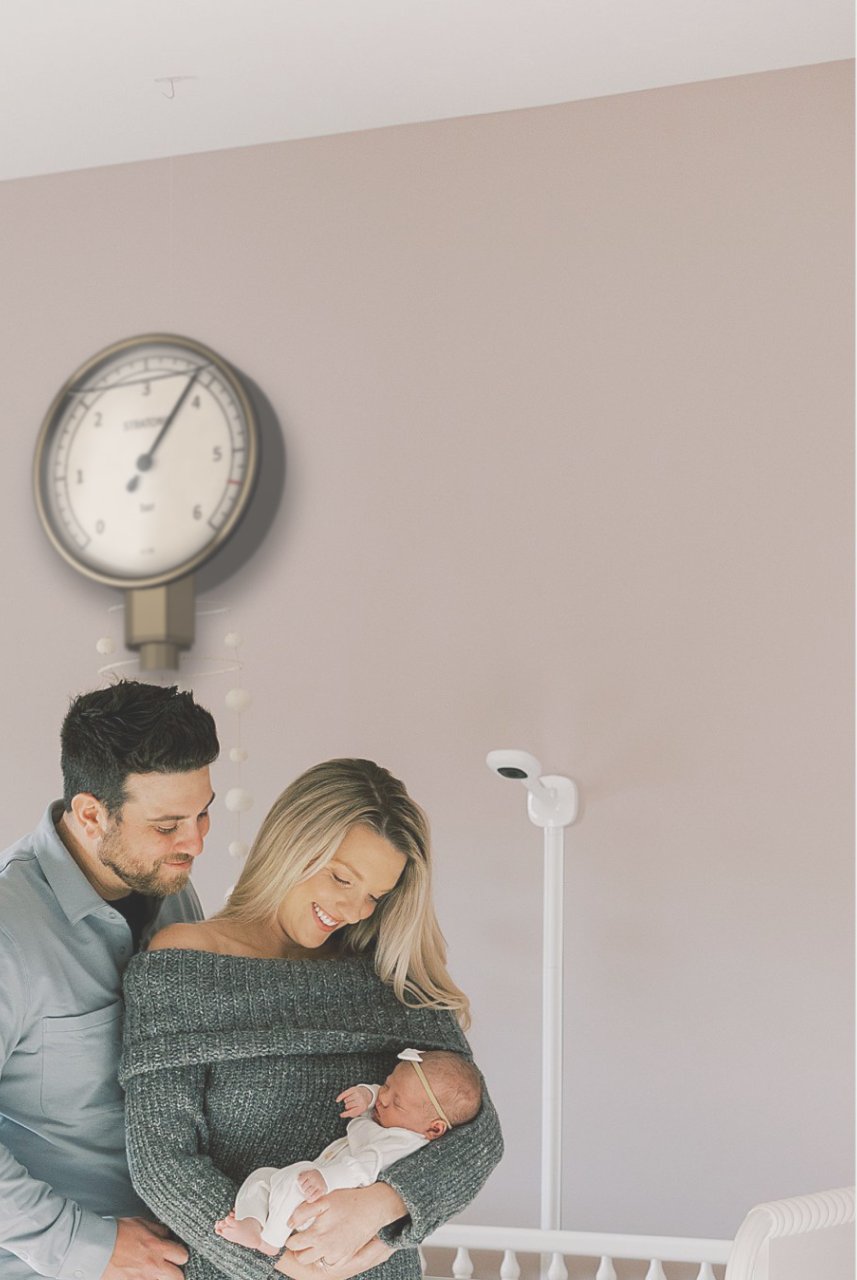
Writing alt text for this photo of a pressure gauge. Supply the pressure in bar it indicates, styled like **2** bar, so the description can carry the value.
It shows **3.8** bar
